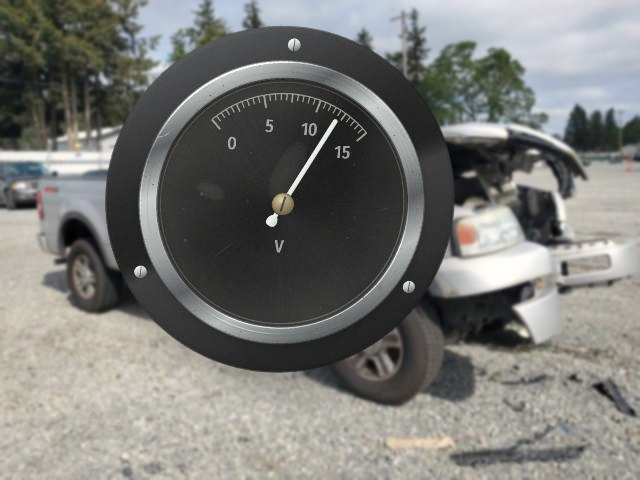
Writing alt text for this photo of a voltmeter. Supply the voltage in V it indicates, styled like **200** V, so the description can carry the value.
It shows **12** V
